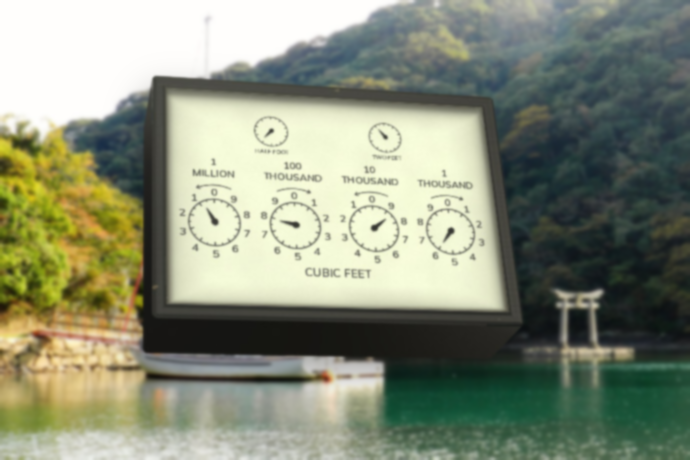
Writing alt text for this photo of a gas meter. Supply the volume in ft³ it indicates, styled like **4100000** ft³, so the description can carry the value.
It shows **78600** ft³
